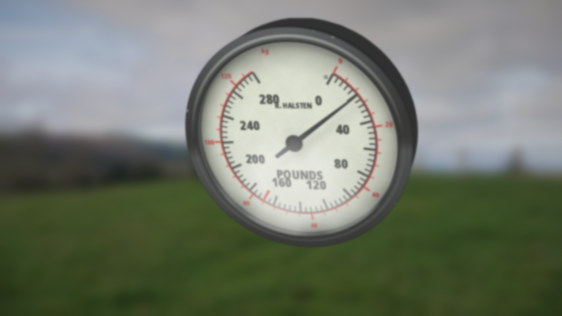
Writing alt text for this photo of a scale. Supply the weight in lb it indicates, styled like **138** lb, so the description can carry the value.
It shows **20** lb
